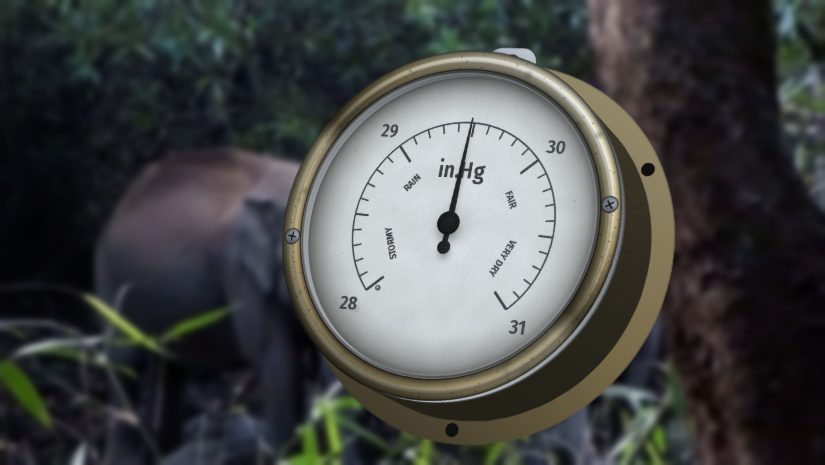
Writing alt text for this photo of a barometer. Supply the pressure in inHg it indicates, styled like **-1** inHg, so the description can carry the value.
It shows **29.5** inHg
